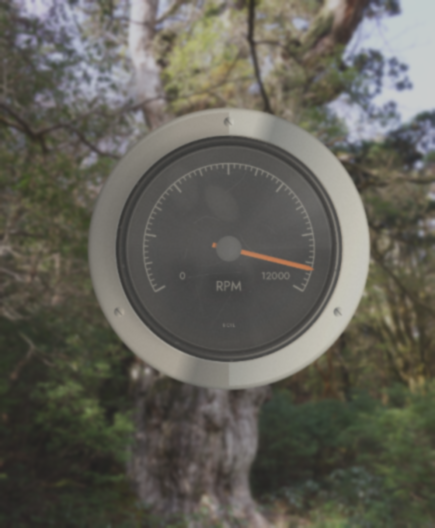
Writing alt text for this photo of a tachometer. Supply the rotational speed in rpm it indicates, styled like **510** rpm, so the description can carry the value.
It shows **11200** rpm
